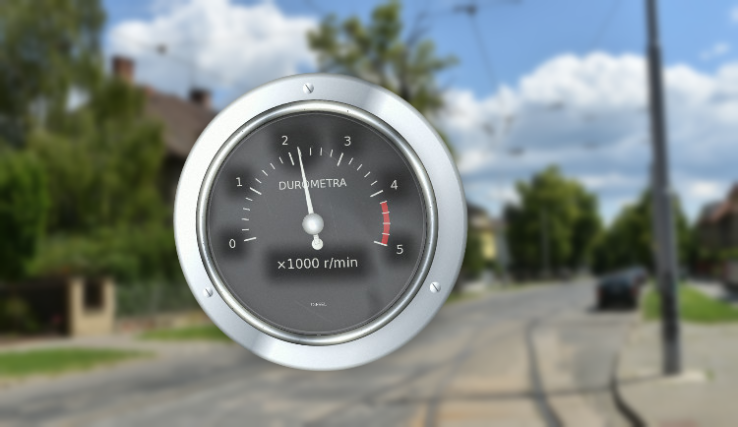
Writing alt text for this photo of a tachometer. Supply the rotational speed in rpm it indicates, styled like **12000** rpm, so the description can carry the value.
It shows **2200** rpm
